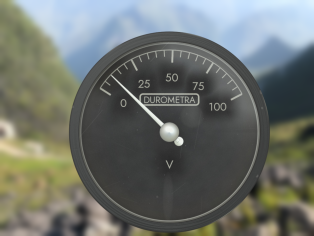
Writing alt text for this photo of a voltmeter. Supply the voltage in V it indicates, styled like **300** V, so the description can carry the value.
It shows **10** V
